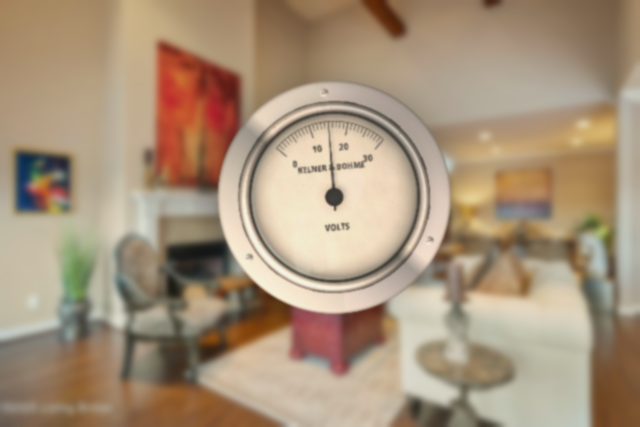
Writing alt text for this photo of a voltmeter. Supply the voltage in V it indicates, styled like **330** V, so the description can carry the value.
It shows **15** V
